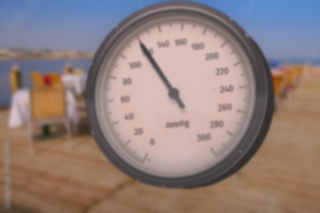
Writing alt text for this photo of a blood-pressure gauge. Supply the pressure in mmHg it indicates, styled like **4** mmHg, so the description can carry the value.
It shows **120** mmHg
